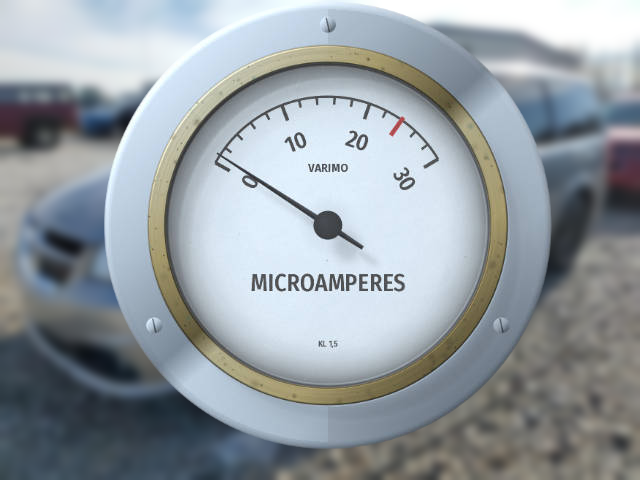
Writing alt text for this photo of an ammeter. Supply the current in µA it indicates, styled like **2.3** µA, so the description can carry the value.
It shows **1** µA
